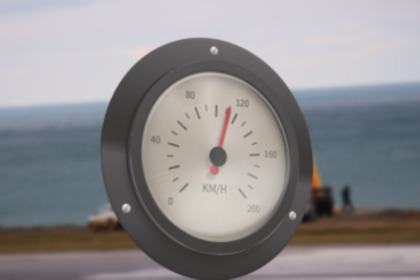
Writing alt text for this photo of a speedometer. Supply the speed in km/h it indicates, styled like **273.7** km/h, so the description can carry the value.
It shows **110** km/h
